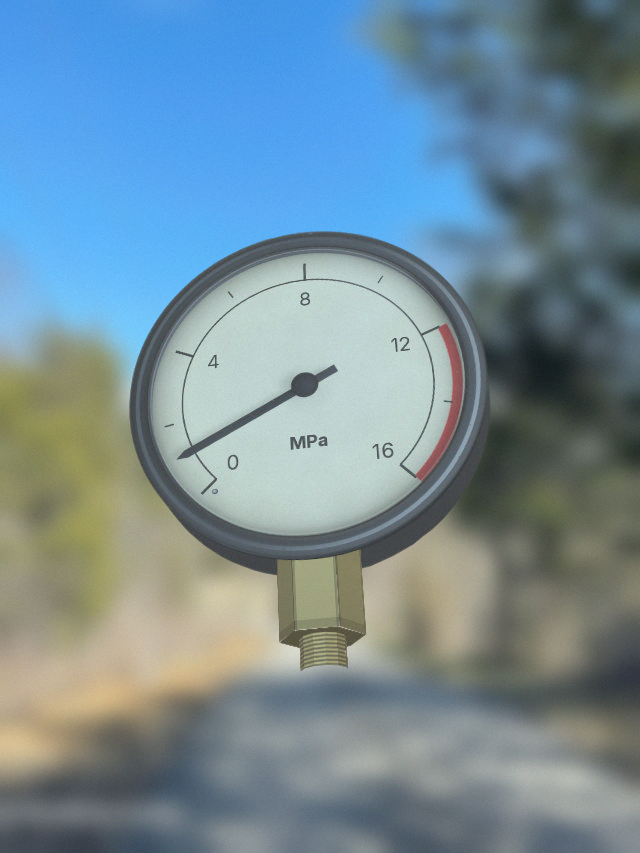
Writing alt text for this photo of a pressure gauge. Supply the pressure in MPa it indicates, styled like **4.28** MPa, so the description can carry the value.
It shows **1** MPa
